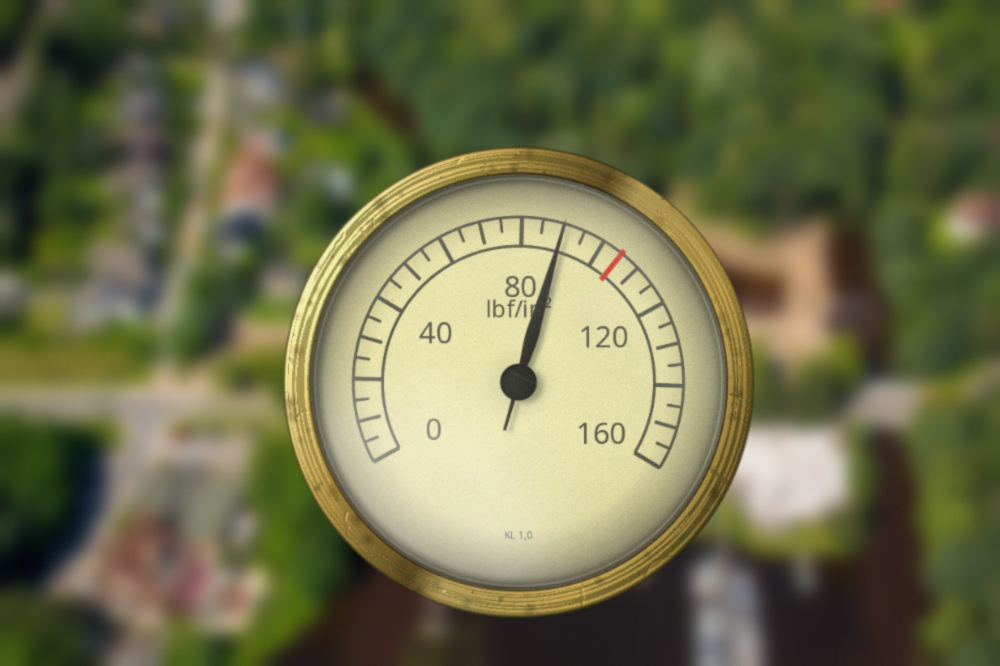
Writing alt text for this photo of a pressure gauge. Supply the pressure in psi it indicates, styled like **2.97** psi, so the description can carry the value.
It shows **90** psi
